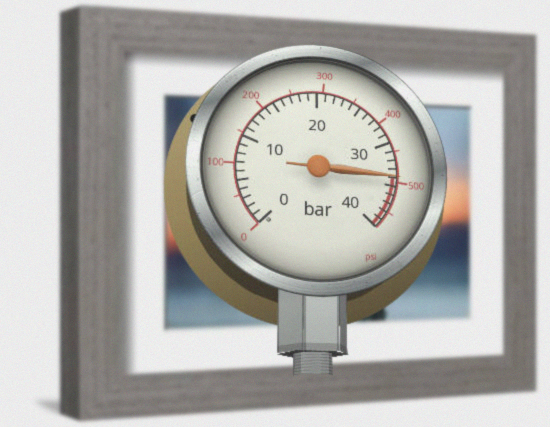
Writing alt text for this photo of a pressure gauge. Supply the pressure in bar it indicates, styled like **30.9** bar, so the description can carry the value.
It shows **34** bar
